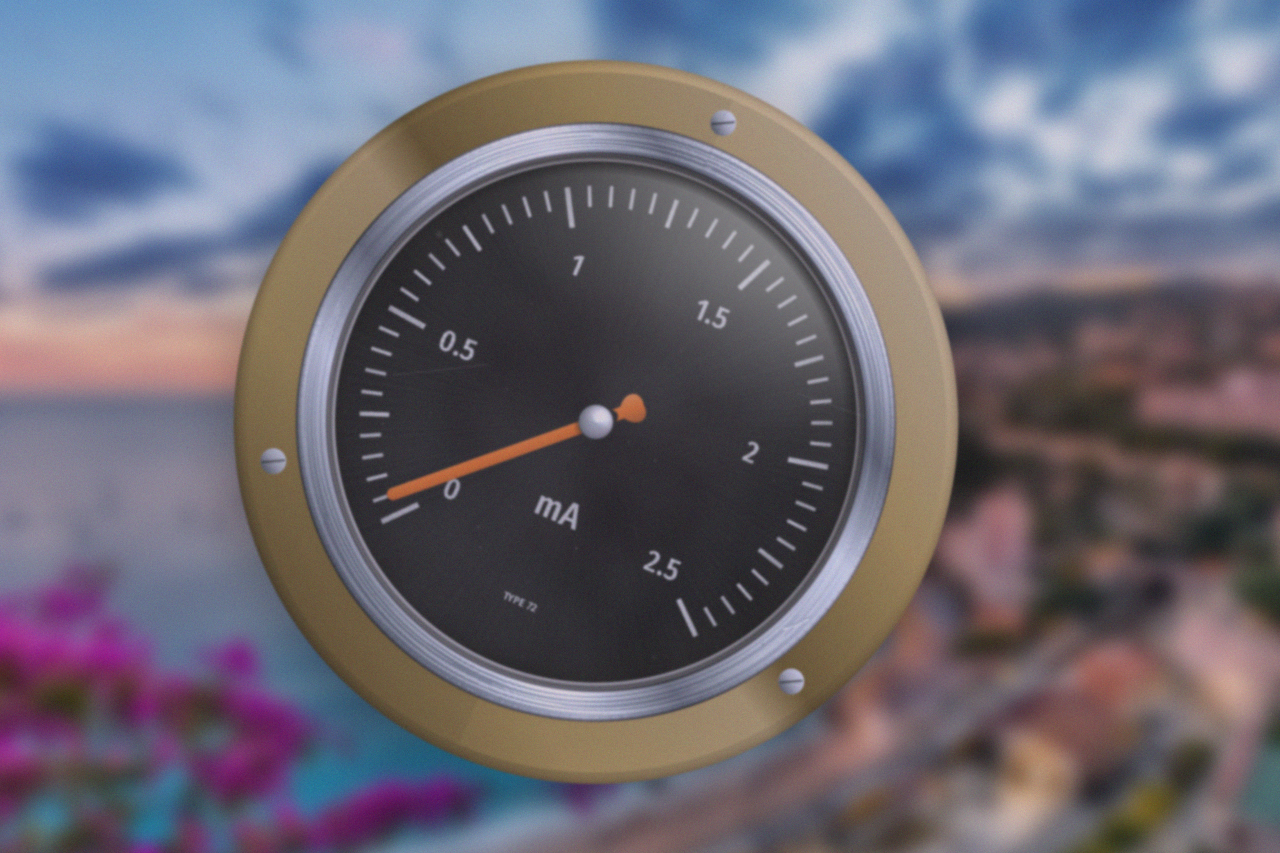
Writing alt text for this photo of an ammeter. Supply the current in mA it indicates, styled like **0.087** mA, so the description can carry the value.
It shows **0.05** mA
